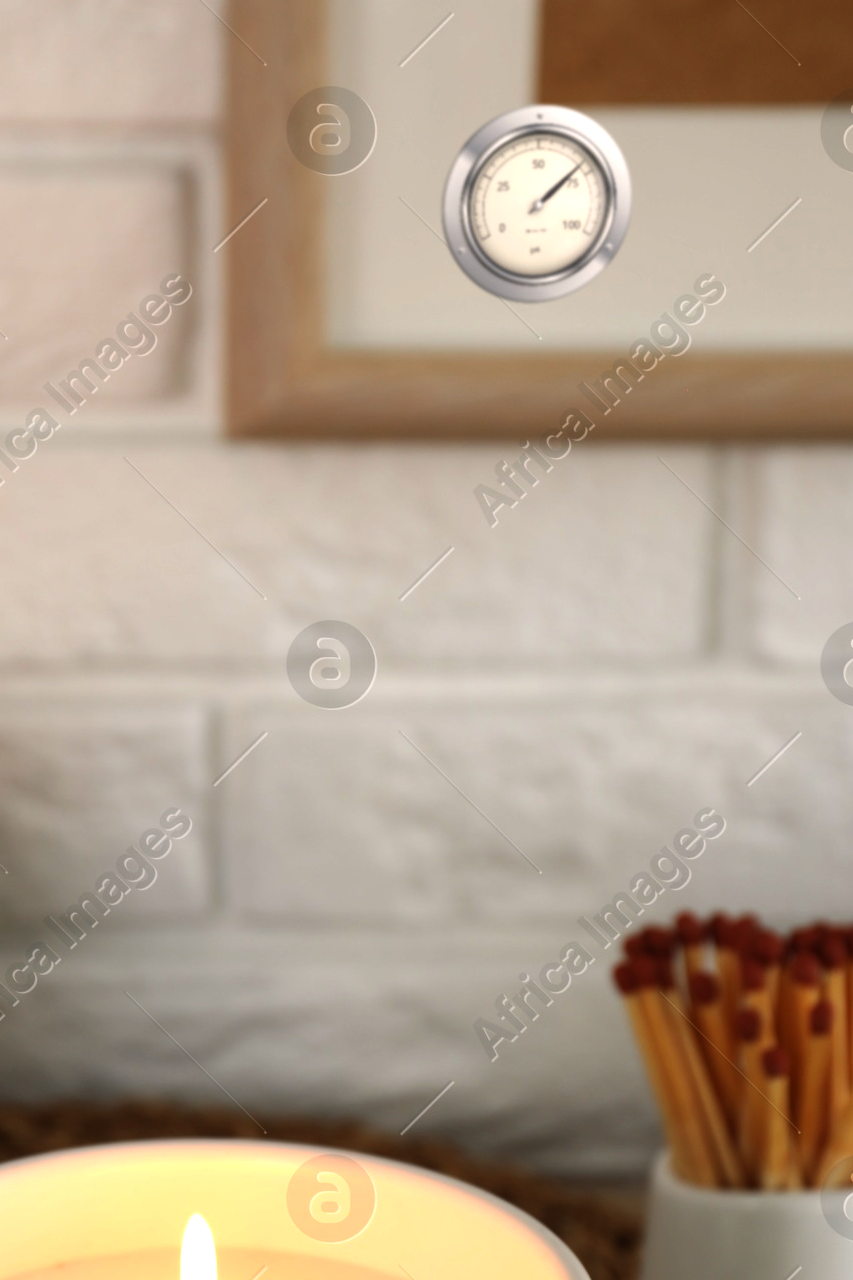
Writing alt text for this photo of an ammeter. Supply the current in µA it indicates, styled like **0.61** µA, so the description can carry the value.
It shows **70** µA
